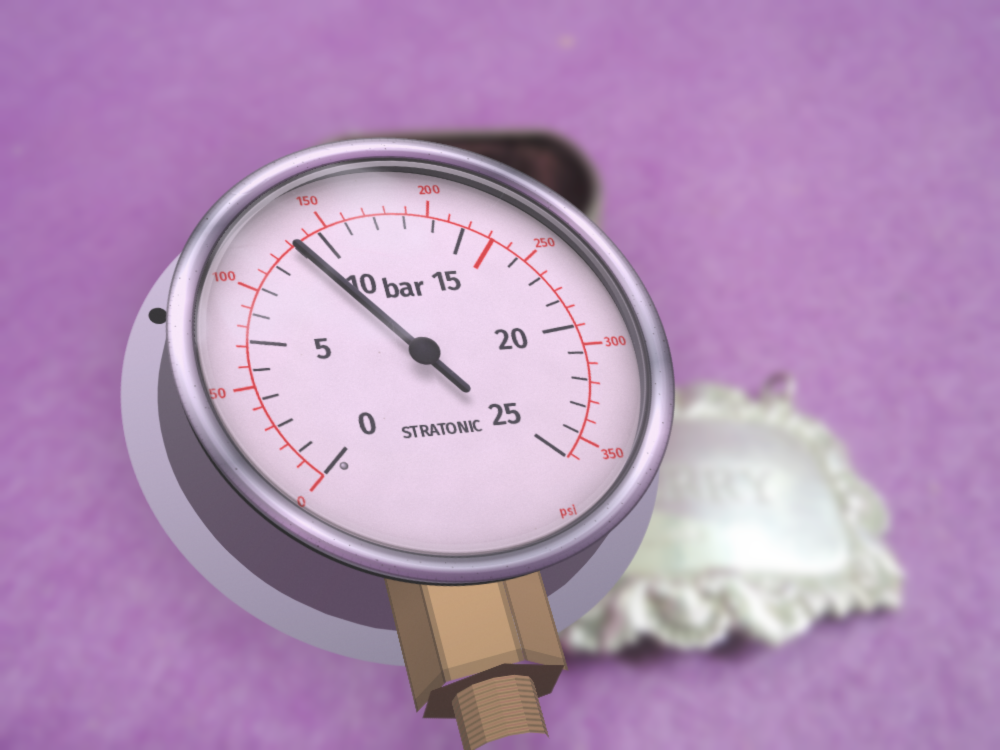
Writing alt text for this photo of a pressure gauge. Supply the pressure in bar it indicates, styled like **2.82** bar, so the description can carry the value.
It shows **9** bar
